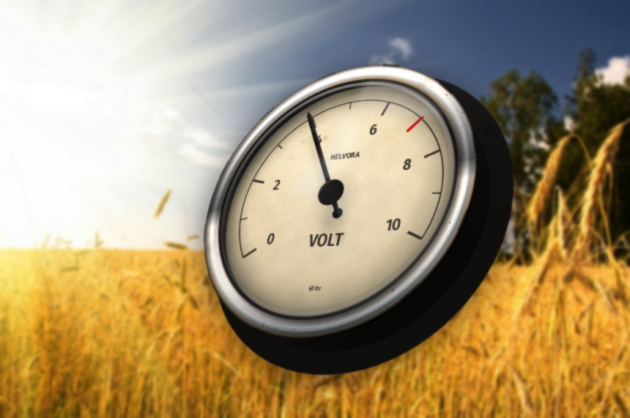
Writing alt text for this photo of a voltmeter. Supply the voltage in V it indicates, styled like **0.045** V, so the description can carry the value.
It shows **4** V
